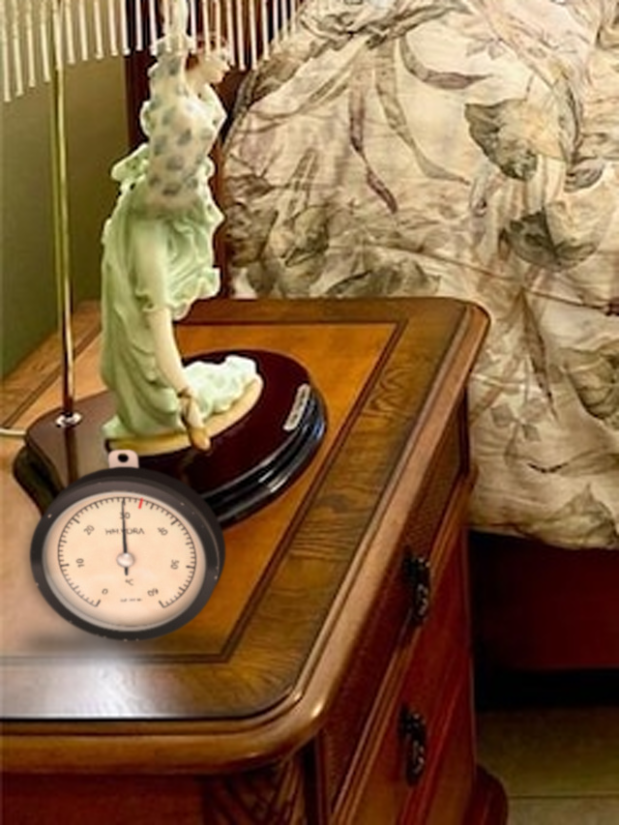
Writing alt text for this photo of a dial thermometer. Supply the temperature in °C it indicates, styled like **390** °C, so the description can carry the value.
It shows **30** °C
